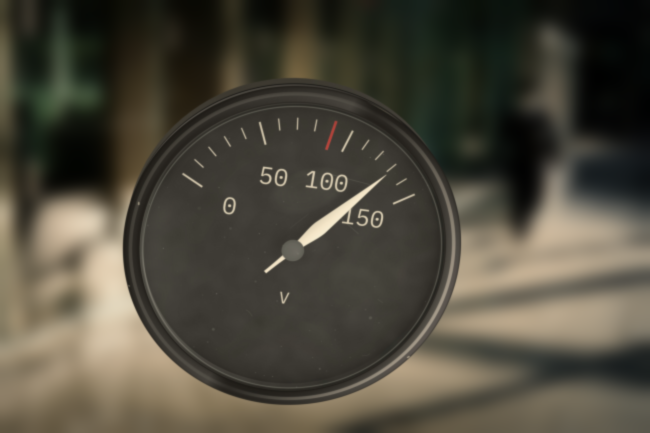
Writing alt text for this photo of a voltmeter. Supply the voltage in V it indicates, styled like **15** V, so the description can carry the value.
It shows **130** V
